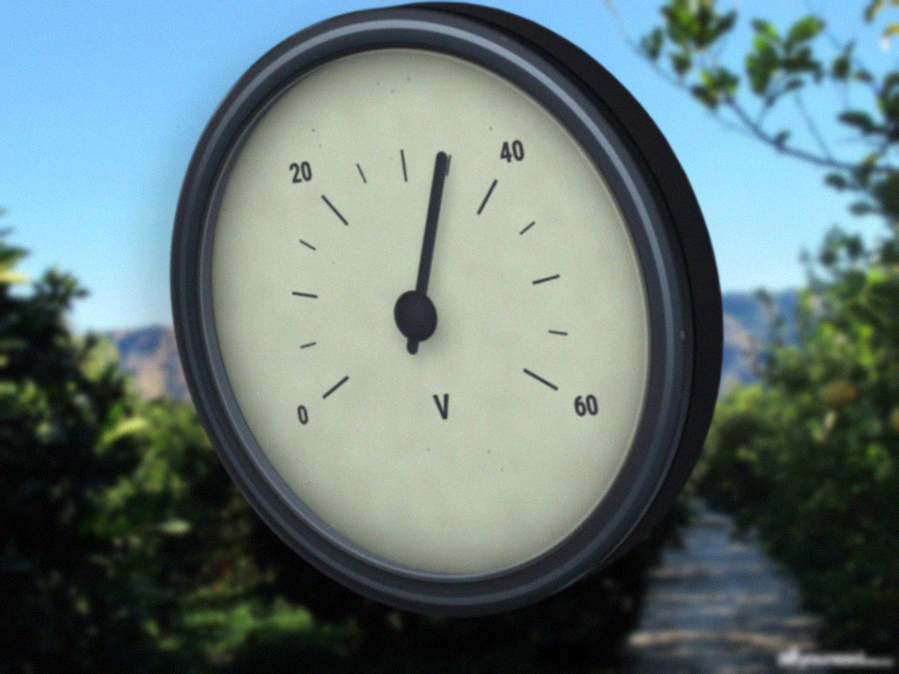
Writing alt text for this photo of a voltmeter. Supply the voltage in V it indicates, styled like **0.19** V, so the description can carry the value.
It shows **35** V
